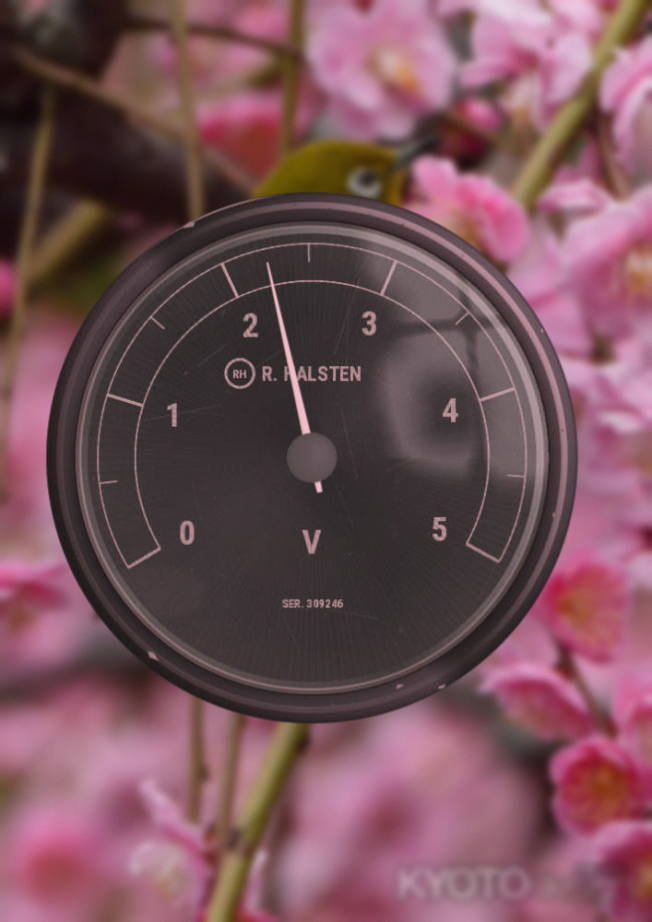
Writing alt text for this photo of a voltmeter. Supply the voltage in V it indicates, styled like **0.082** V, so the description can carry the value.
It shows **2.25** V
